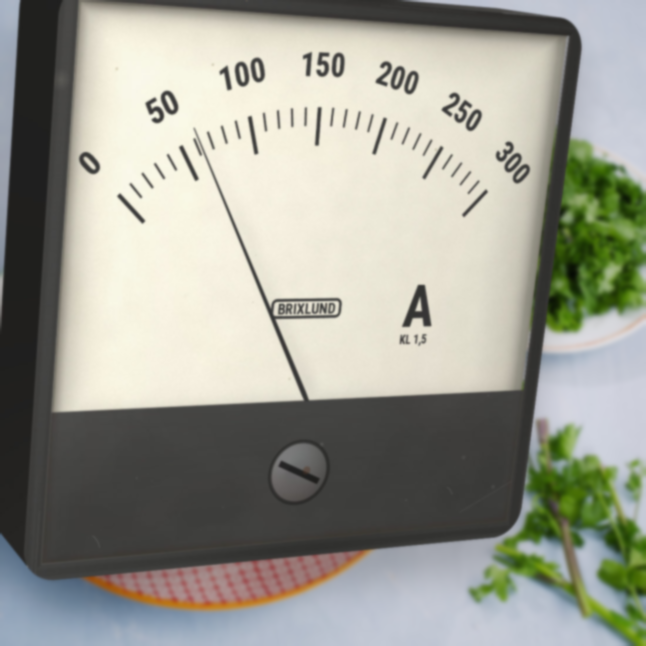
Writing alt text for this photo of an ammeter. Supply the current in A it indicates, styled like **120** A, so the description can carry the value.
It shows **60** A
